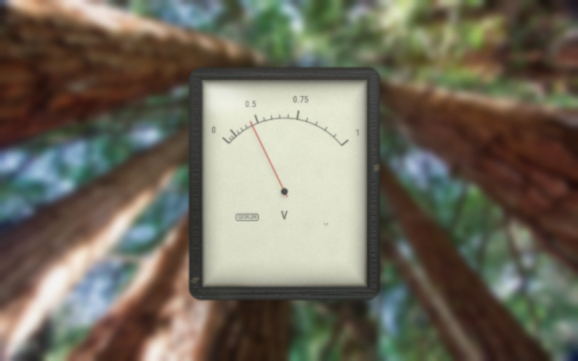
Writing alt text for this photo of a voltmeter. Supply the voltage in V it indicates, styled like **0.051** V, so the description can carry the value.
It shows **0.45** V
